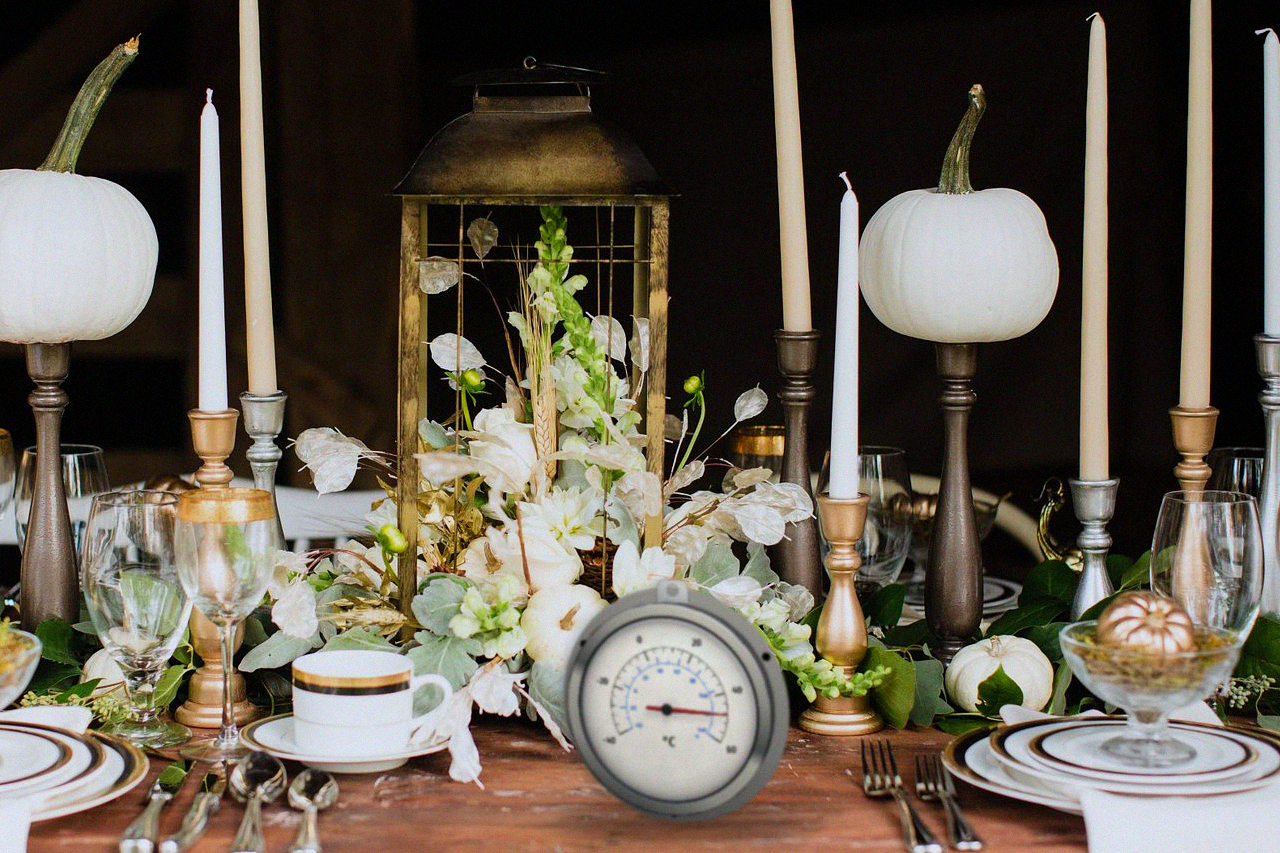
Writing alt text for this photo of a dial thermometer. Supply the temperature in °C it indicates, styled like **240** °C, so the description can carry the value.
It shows **48** °C
